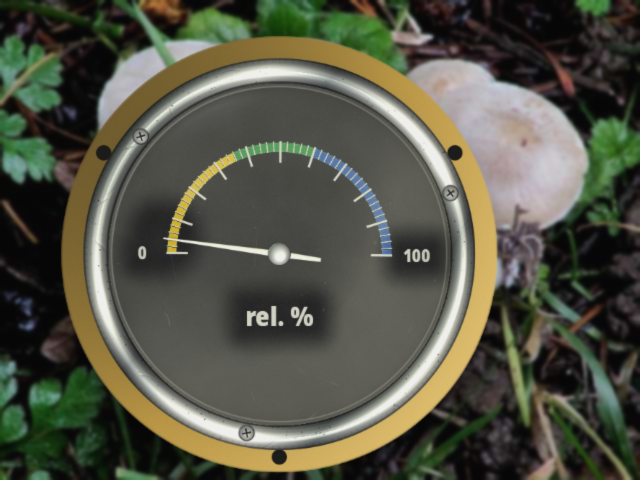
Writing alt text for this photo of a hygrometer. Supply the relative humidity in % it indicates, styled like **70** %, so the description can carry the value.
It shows **4** %
